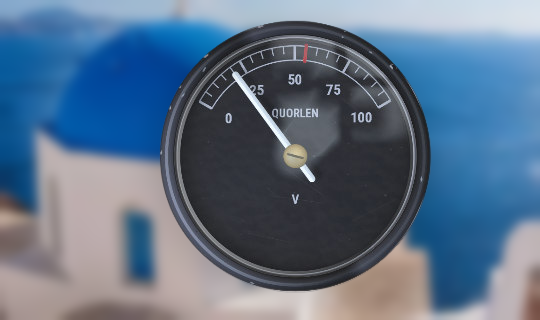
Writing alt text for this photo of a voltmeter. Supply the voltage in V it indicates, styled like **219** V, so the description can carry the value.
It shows **20** V
